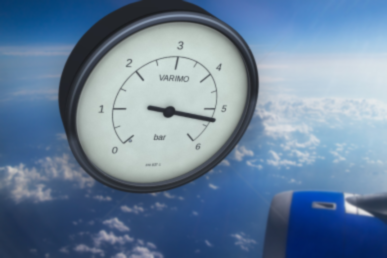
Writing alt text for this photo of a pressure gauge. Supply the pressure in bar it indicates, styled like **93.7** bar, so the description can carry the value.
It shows **5.25** bar
